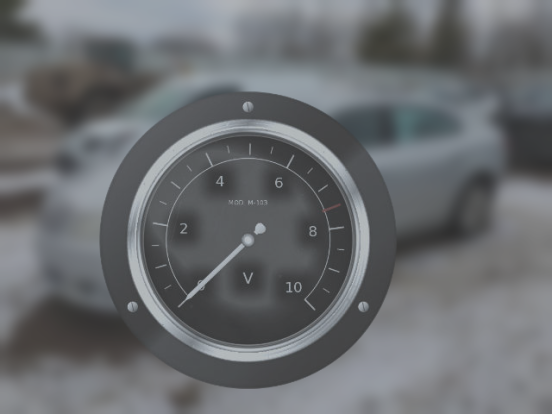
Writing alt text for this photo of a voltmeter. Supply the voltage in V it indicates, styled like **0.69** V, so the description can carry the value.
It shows **0** V
